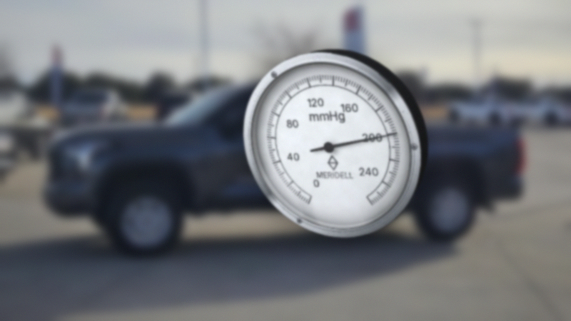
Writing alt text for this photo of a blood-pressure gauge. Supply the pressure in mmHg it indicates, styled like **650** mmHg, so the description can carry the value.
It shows **200** mmHg
